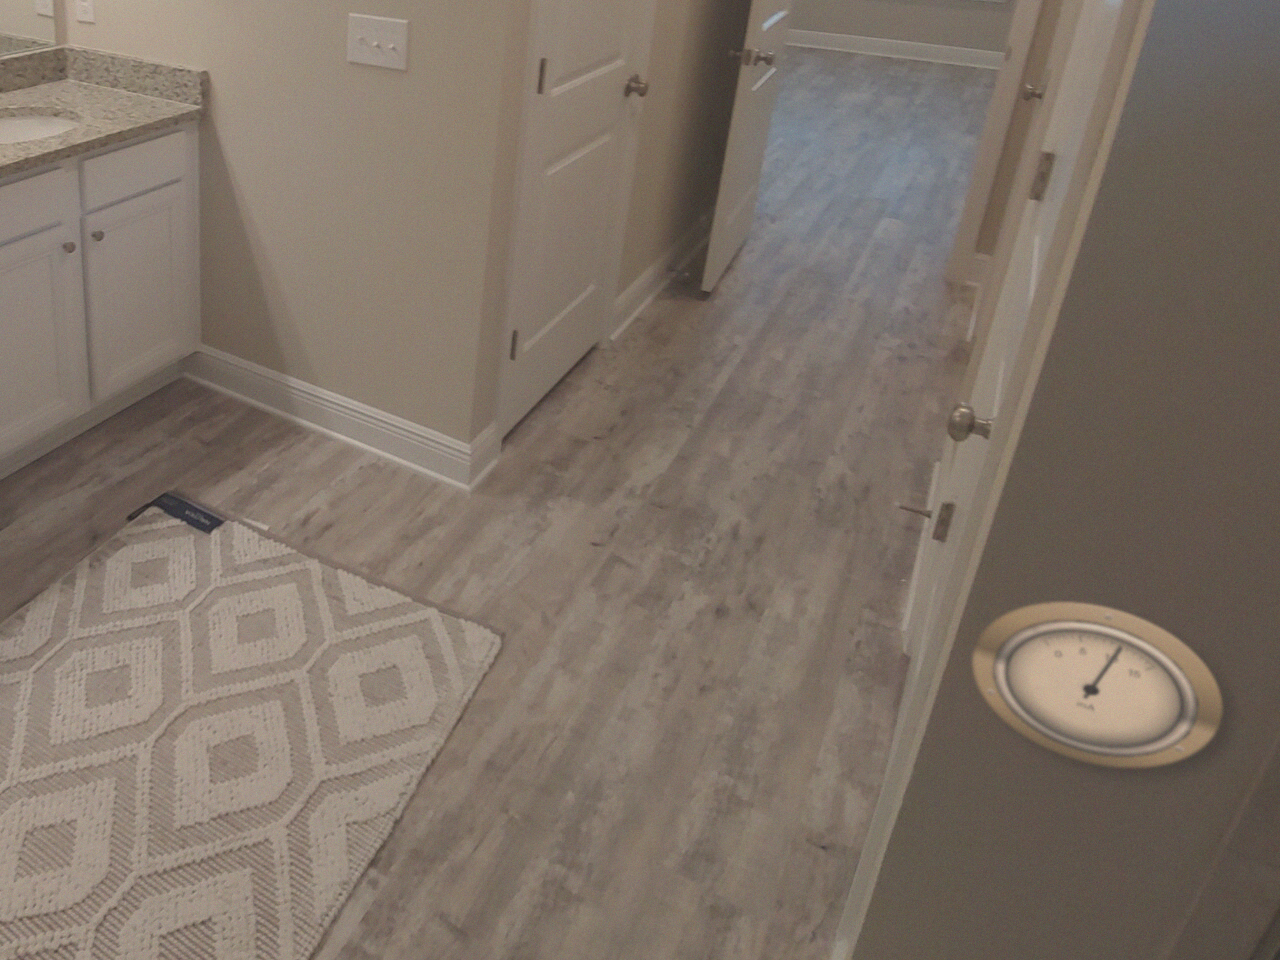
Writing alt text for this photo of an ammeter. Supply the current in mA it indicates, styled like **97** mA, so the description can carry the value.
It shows **10** mA
